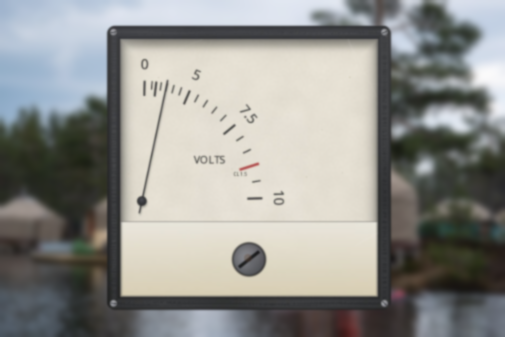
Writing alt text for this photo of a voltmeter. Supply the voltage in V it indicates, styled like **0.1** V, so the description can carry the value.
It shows **3.5** V
